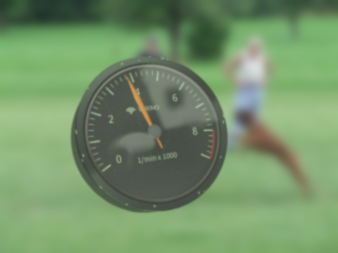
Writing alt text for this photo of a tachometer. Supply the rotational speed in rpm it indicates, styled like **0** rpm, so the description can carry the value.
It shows **3800** rpm
